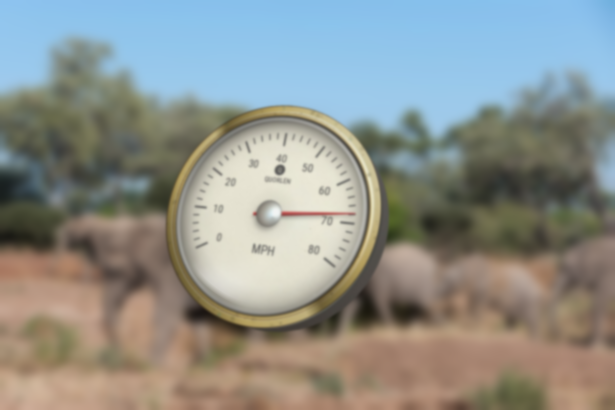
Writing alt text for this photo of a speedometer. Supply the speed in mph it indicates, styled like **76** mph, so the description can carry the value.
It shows **68** mph
